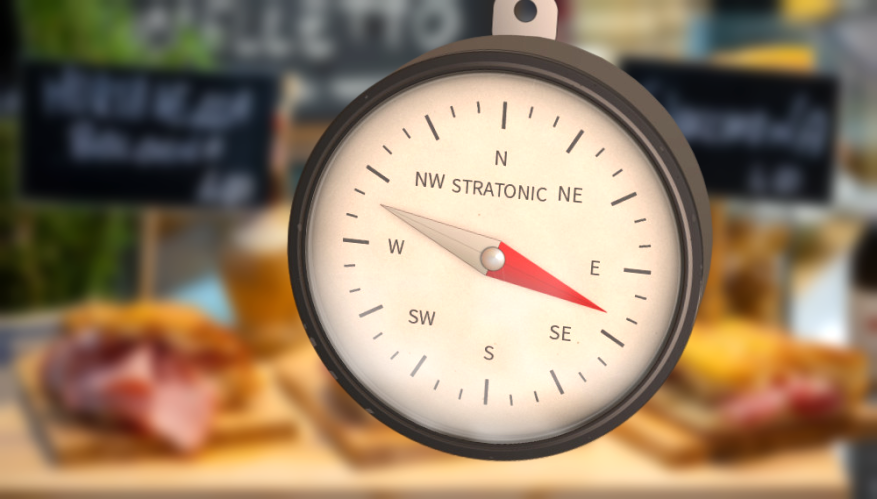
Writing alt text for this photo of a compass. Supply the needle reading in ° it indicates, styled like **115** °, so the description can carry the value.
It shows **110** °
